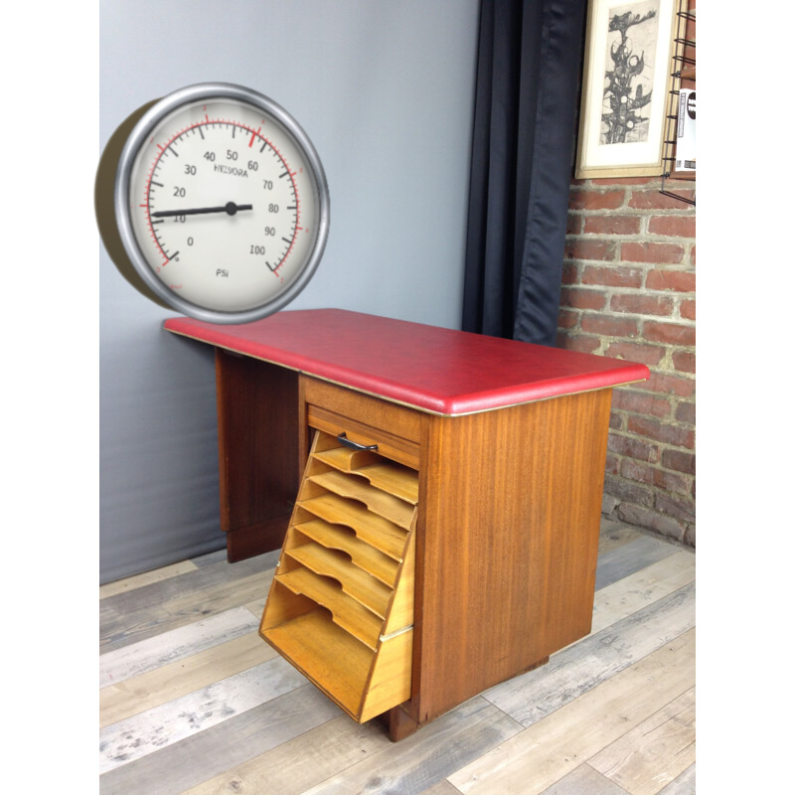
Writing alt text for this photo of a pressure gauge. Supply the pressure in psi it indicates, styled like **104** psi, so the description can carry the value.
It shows **12** psi
